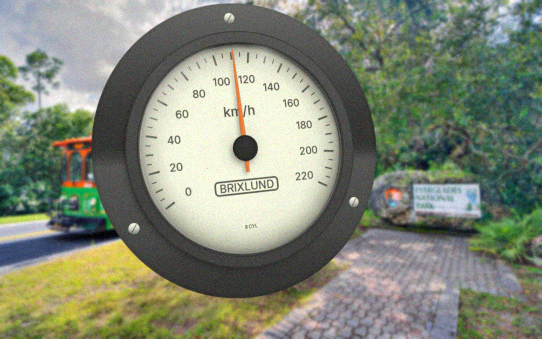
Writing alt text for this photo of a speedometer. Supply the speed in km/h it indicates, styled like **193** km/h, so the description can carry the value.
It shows **110** km/h
